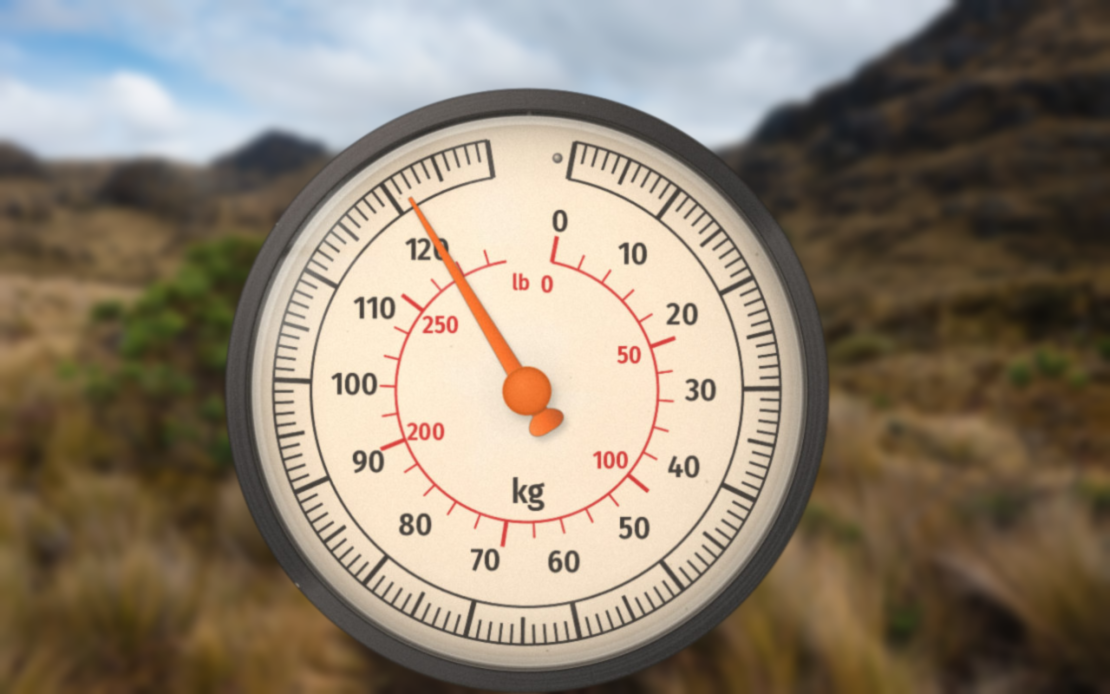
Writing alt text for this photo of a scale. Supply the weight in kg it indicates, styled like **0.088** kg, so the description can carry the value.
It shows **121.5** kg
